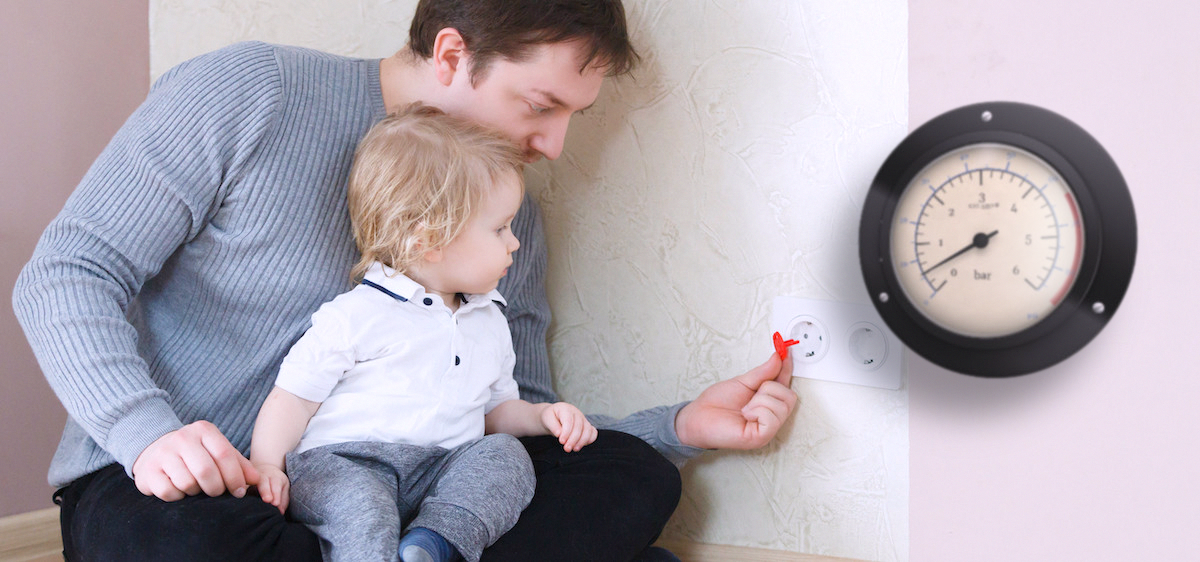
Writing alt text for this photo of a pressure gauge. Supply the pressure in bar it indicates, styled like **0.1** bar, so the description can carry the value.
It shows **0.4** bar
